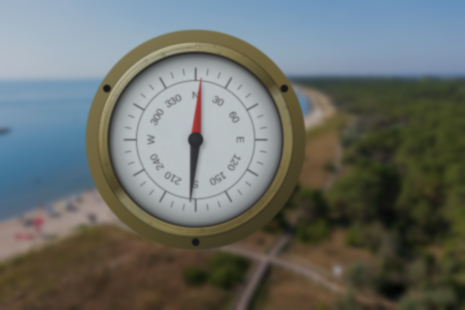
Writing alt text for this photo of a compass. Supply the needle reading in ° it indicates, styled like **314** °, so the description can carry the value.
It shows **5** °
